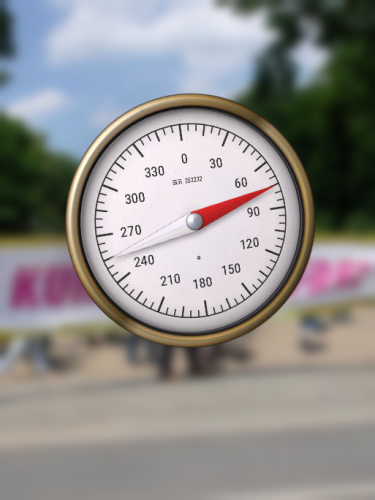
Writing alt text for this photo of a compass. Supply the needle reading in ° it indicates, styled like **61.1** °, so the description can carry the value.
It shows **75** °
